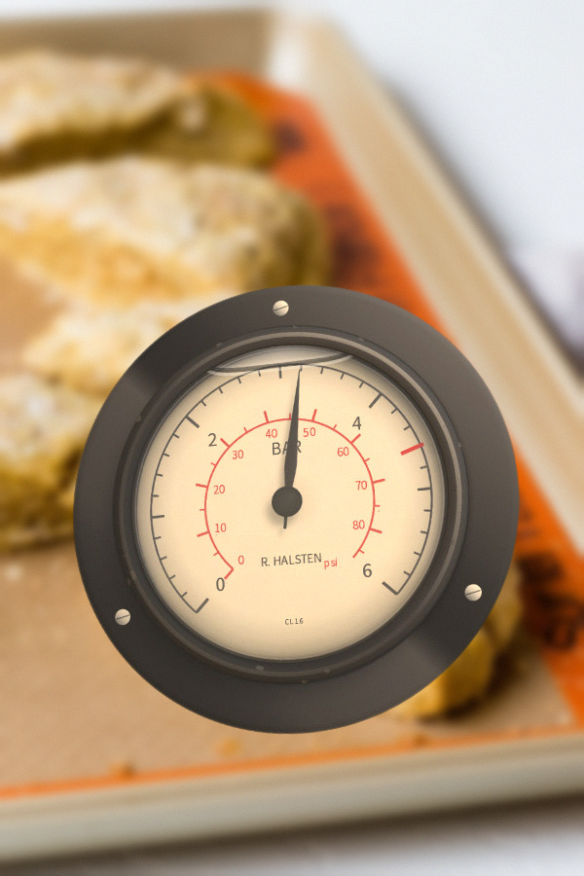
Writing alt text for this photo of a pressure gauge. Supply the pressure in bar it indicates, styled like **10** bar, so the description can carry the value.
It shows **3.2** bar
